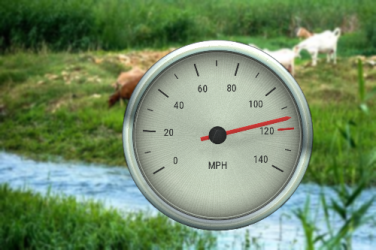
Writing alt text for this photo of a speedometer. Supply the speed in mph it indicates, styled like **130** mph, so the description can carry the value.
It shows **115** mph
